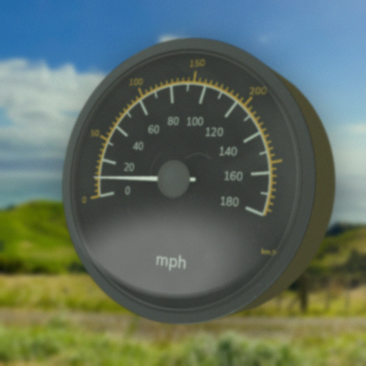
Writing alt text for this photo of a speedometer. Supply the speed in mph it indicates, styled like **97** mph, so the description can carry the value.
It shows **10** mph
